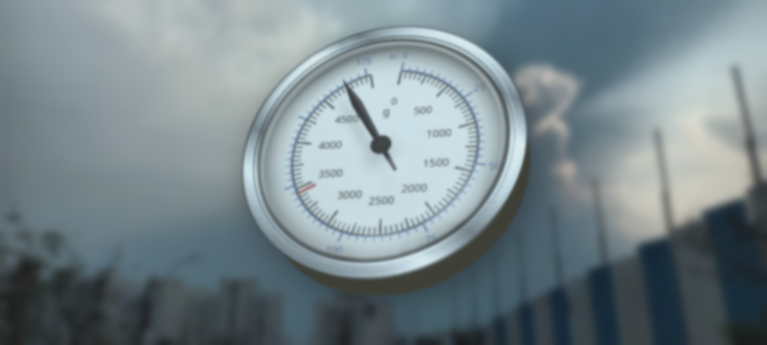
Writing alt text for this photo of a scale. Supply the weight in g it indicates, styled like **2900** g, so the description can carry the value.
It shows **4750** g
